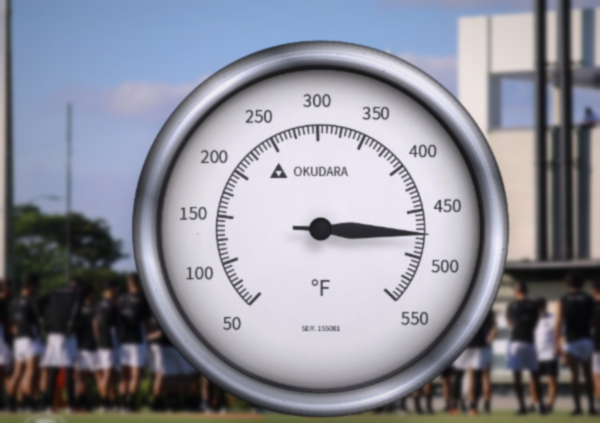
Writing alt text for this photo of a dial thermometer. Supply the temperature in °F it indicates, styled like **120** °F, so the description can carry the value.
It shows **475** °F
